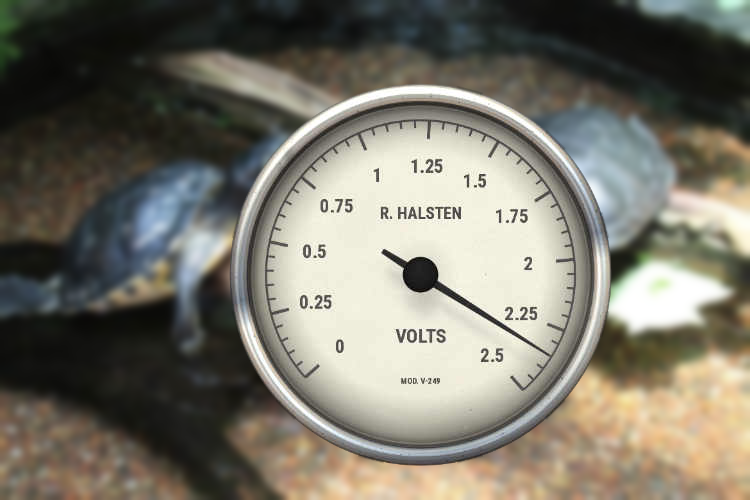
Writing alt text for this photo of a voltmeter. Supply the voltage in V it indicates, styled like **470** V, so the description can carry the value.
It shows **2.35** V
